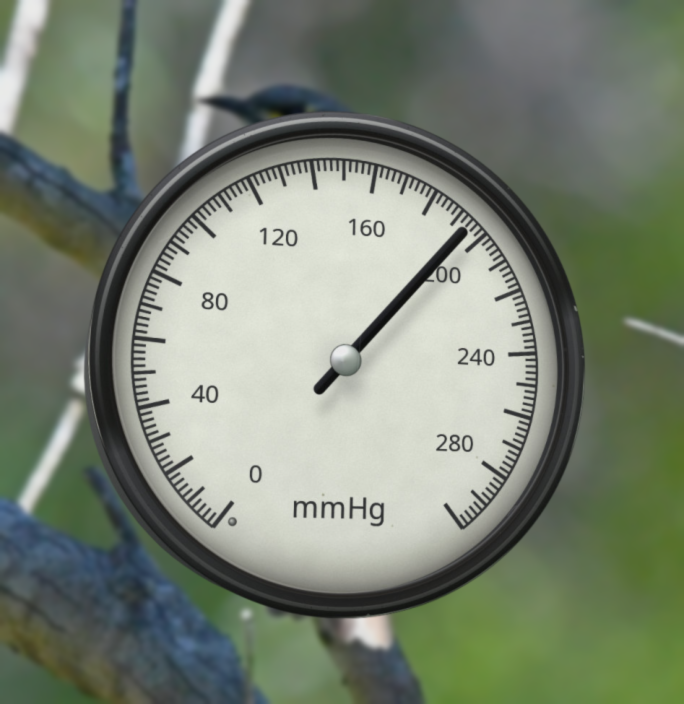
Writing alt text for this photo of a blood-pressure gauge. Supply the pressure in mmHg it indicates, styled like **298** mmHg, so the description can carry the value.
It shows **194** mmHg
